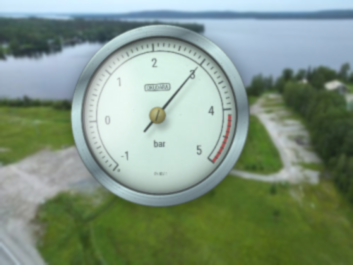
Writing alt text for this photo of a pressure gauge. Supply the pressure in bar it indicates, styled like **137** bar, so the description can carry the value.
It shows **3** bar
